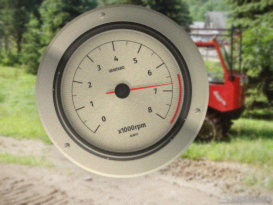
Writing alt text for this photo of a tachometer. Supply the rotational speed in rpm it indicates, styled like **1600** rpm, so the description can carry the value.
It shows **6750** rpm
